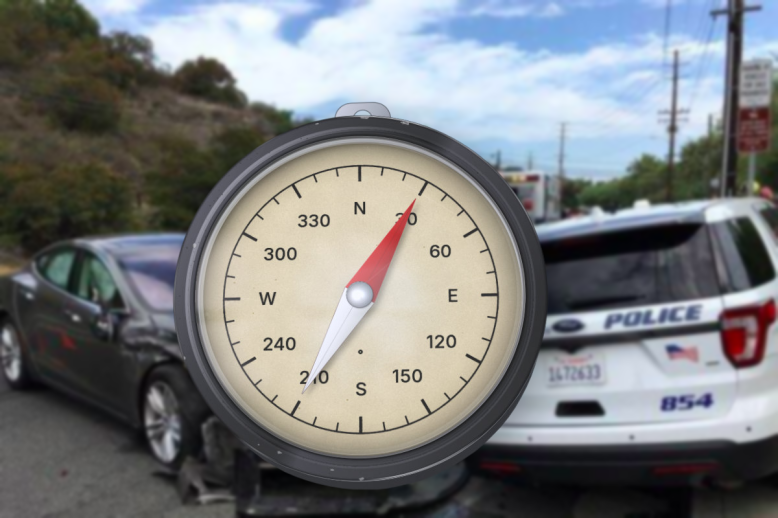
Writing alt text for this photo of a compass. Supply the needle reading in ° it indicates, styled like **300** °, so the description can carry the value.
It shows **30** °
